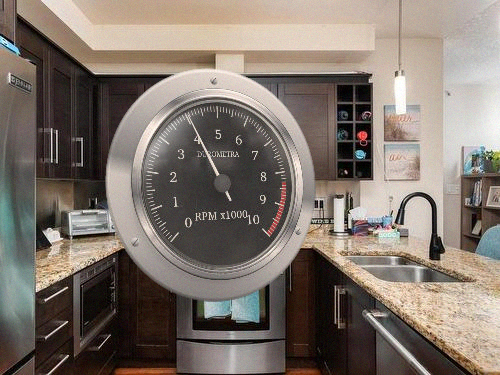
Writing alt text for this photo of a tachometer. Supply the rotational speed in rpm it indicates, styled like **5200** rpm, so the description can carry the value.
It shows **4000** rpm
